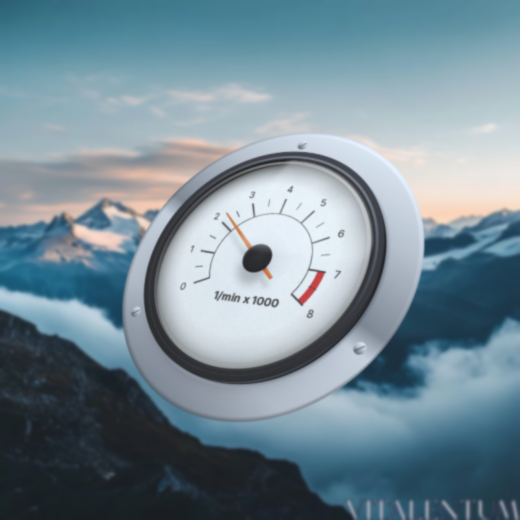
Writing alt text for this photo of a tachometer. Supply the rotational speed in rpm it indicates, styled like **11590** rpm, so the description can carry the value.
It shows **2250** rpm
